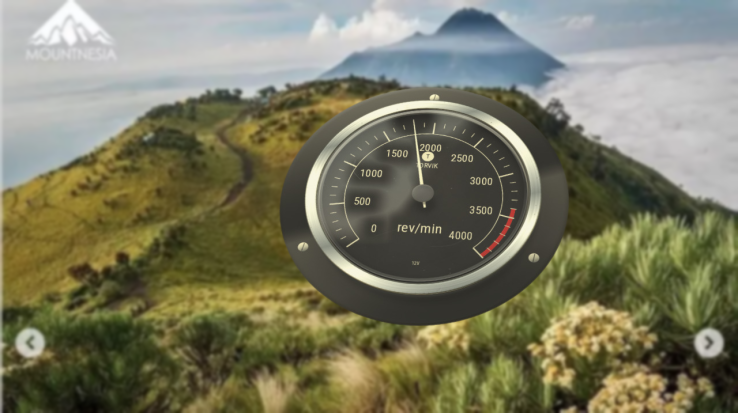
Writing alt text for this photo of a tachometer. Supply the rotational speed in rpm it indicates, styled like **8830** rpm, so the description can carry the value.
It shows **1800** rpm
